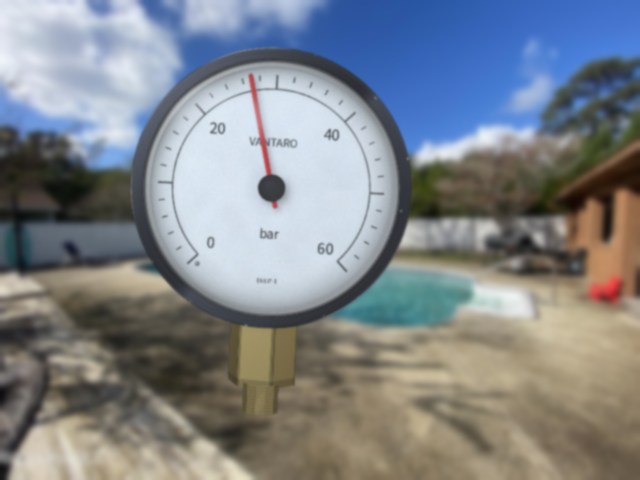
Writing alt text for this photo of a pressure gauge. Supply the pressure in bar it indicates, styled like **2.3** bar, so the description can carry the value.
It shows **27** bar
